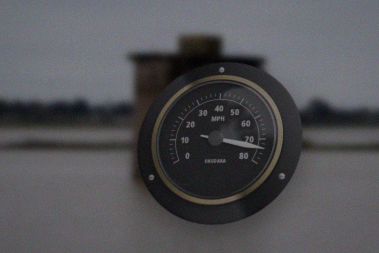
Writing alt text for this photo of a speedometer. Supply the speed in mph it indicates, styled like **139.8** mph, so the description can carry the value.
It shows **74** mph
